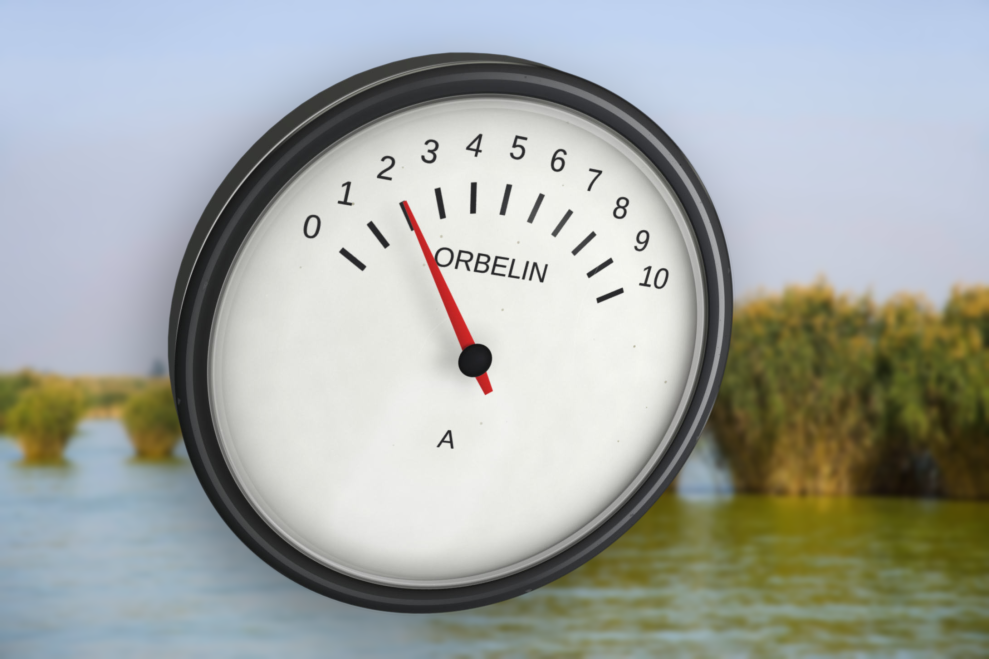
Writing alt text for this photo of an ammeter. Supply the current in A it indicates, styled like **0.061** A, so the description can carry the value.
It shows **2** A
